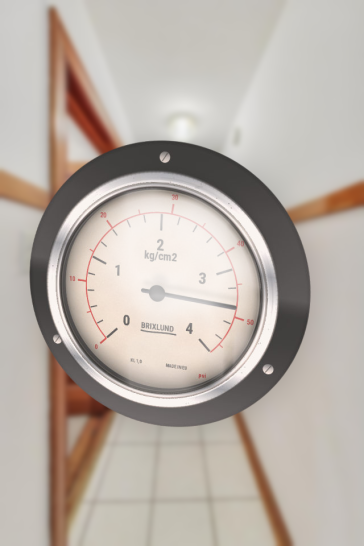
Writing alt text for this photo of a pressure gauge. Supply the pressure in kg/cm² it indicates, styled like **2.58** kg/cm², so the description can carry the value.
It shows **3.4** kg/cm²
